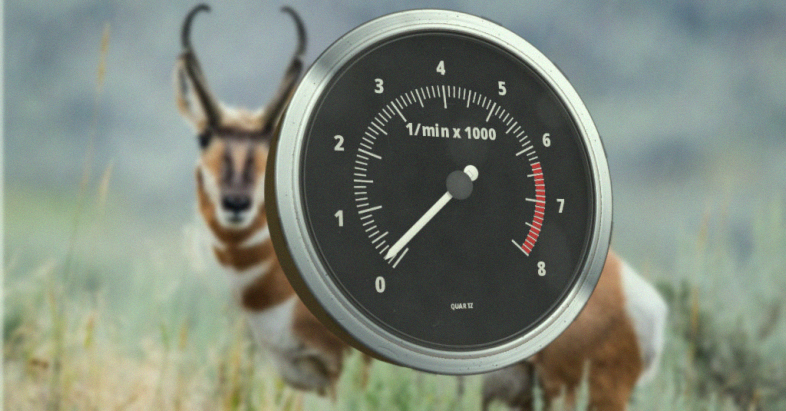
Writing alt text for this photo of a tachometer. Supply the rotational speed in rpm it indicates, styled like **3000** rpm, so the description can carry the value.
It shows **200** rpm
